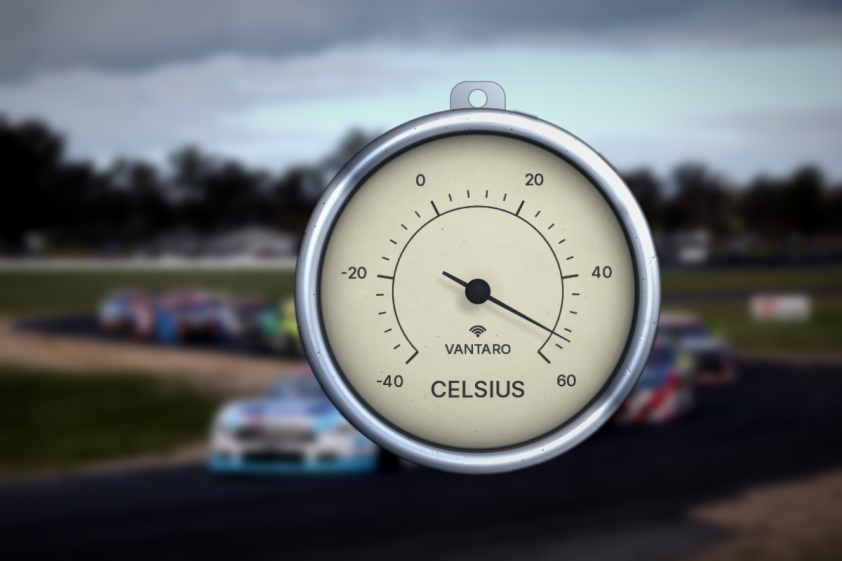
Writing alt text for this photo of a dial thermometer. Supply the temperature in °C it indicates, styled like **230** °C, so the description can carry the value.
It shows **54** °C
